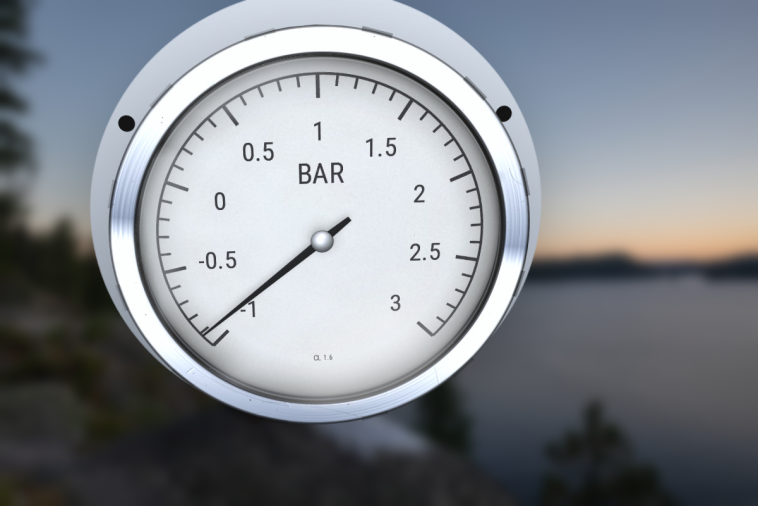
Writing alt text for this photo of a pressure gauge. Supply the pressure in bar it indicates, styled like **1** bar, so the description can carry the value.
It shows **-0.9** bar
